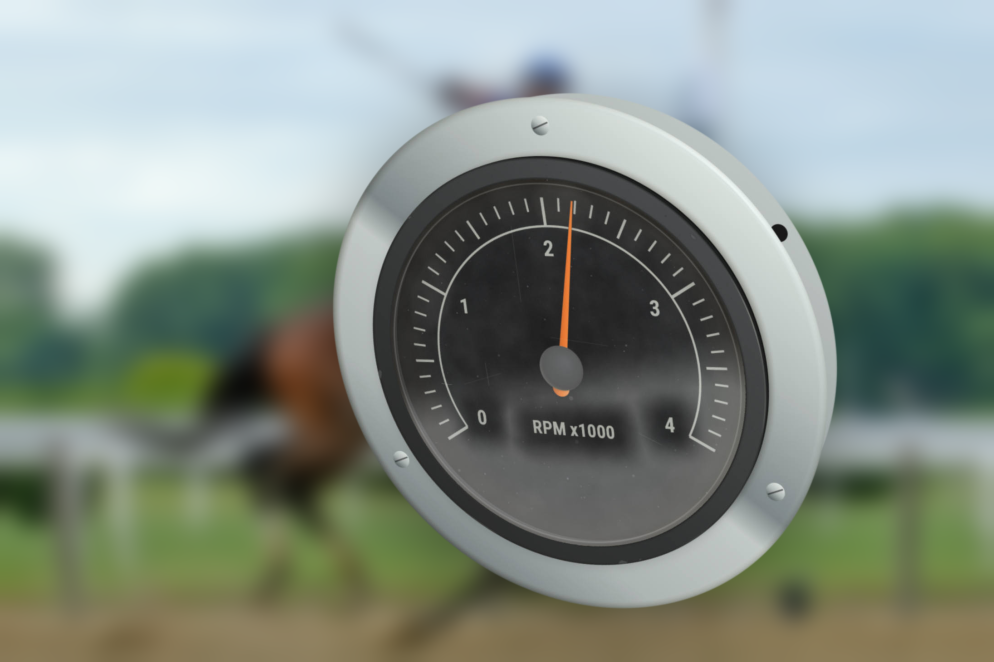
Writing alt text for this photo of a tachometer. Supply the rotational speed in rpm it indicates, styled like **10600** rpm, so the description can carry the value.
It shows **2200** rpm
